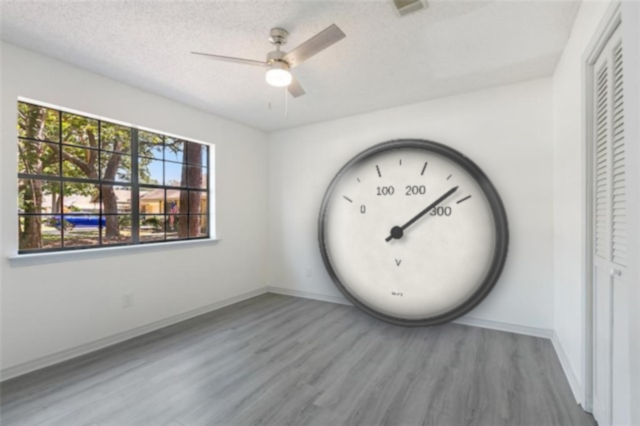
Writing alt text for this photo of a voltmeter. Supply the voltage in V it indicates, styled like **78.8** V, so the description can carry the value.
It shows **275** V
